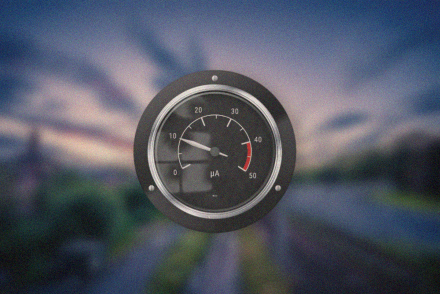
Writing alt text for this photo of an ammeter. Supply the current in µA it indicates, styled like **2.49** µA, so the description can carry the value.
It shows **10** µA
